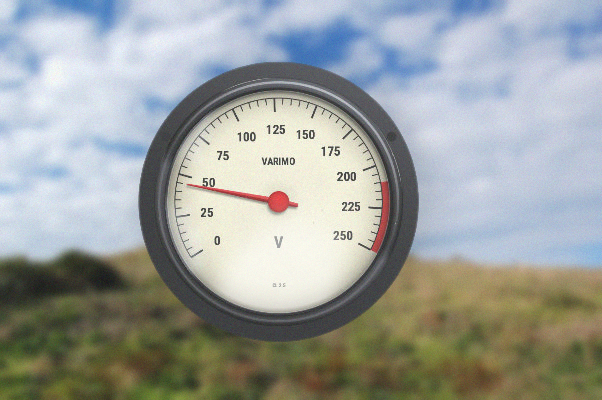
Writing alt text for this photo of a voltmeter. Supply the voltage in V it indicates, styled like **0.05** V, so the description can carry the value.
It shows **45** V
